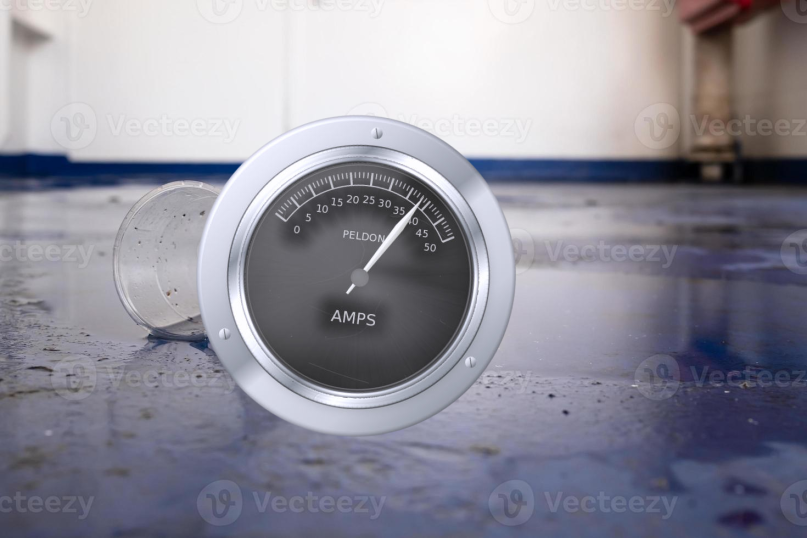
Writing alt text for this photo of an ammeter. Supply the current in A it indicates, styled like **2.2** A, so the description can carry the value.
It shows **38** A
